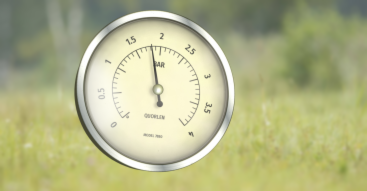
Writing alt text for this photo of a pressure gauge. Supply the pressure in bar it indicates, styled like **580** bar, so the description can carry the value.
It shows **1.8** bar
